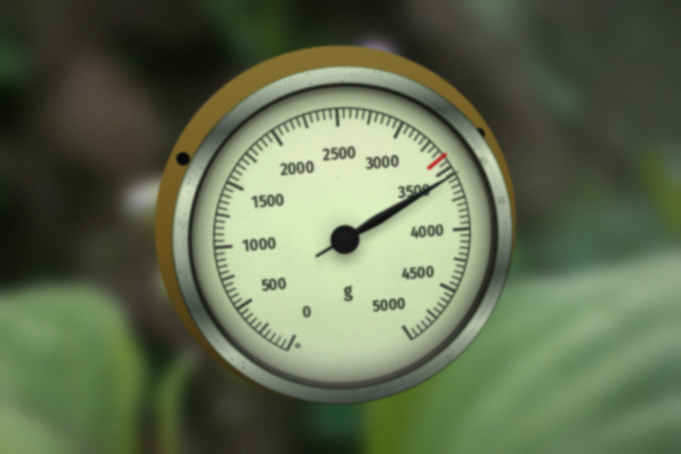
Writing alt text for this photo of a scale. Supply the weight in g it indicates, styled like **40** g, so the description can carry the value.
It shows **3550** g
